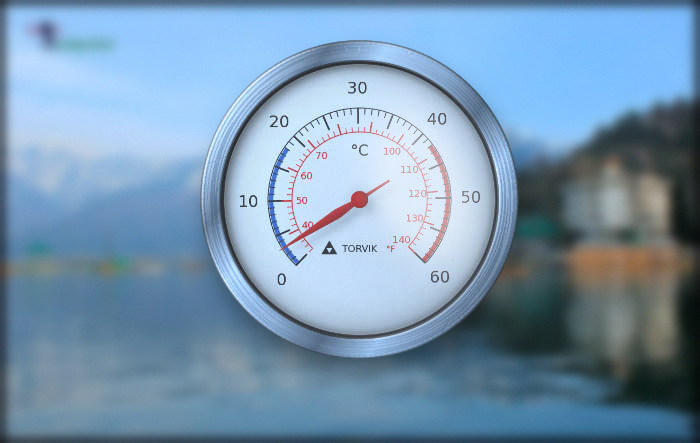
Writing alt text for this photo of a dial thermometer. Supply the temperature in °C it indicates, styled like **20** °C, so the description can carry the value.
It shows **3** °C
